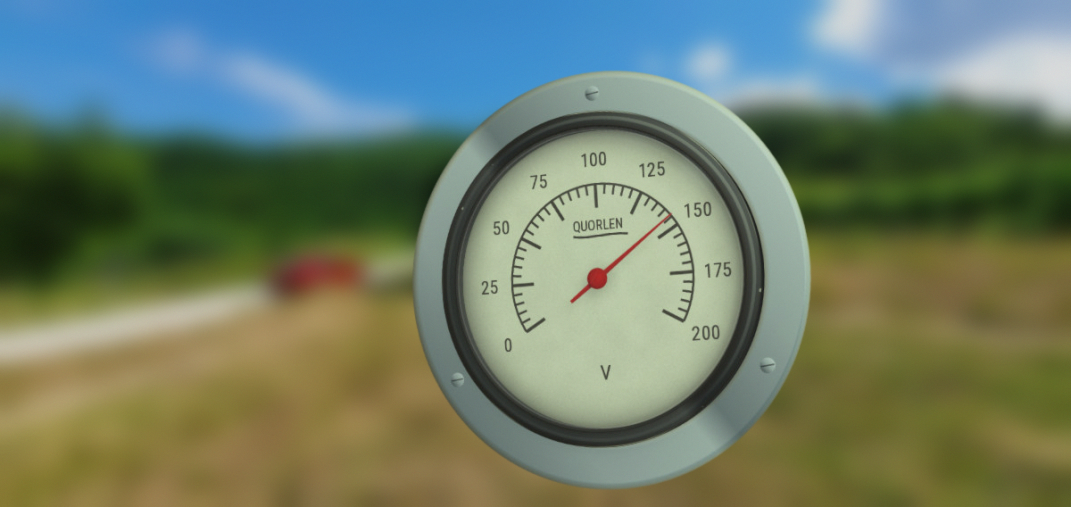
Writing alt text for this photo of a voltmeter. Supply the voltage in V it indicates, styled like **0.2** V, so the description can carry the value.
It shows **145** V
